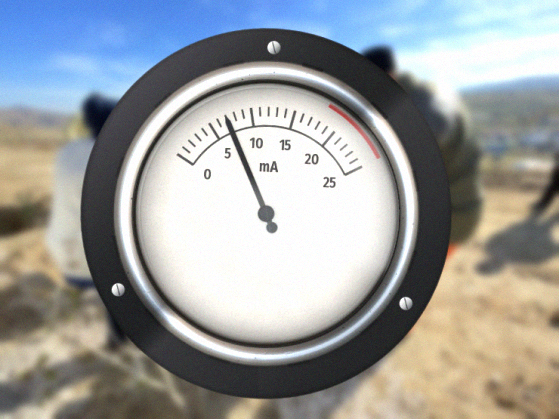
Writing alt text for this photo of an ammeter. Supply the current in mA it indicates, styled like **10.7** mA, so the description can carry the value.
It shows **7** mA
